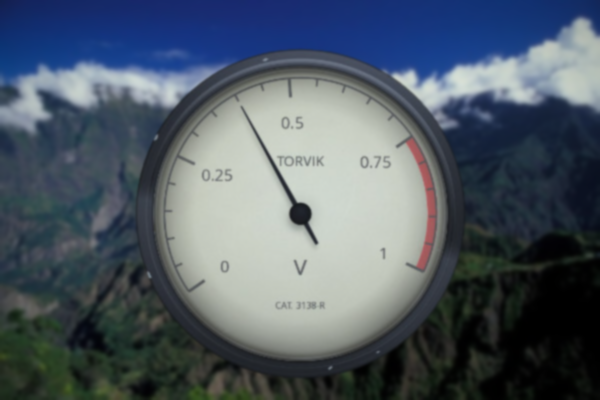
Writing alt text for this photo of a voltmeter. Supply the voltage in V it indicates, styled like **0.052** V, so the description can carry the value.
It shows **0.4** V
